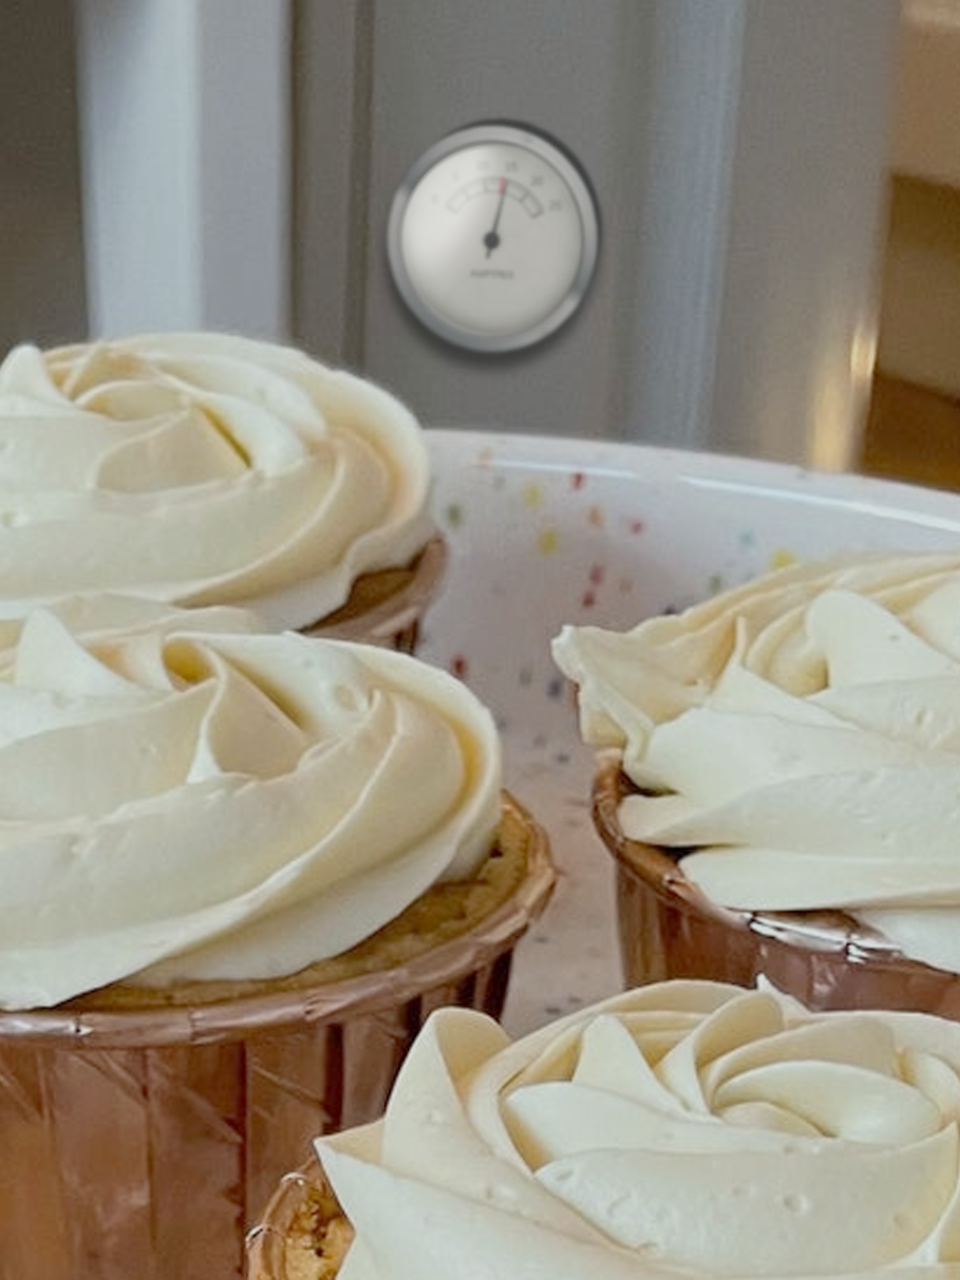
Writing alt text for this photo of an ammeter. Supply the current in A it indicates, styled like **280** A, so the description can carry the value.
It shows **15** A
